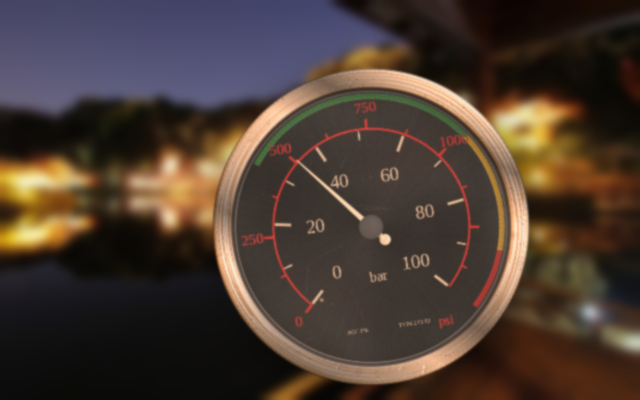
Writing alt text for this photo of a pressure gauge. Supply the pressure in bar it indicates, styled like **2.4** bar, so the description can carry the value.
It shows **35** bar
